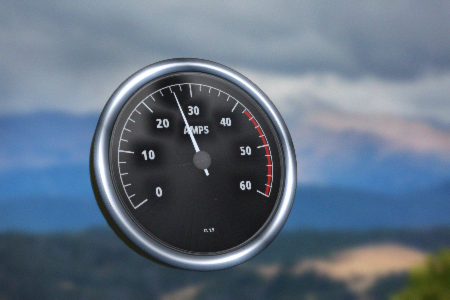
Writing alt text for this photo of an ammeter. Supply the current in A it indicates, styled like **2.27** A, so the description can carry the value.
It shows **26** A
